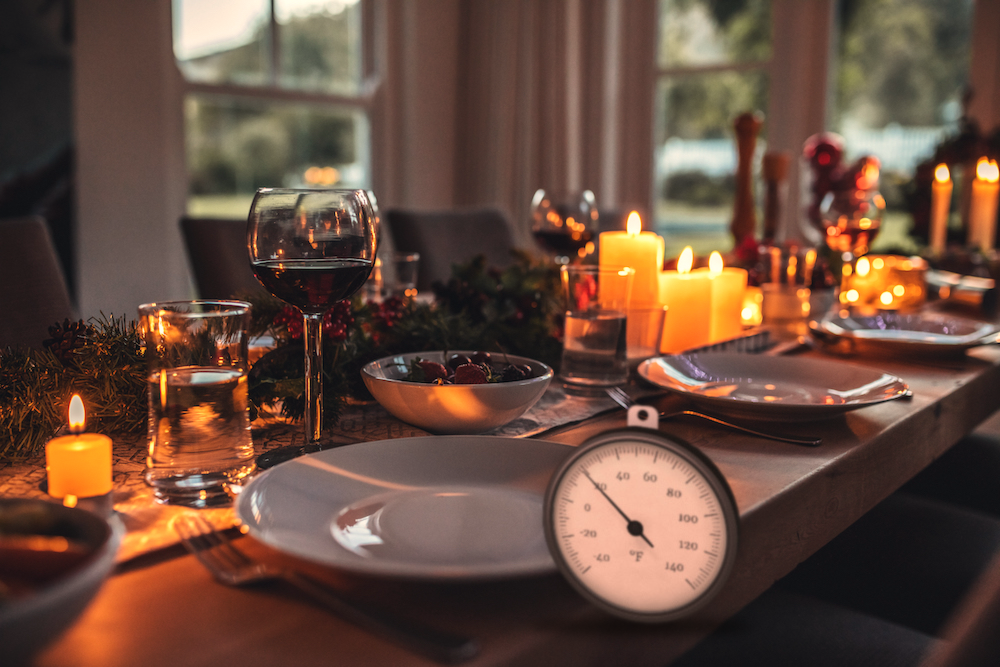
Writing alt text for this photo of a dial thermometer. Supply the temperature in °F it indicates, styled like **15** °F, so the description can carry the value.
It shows **20** °F
